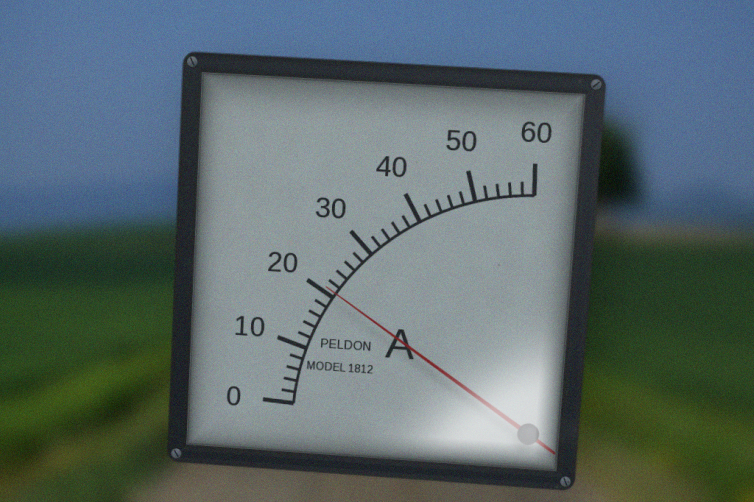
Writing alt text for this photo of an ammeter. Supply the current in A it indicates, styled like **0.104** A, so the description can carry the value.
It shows **21** A
